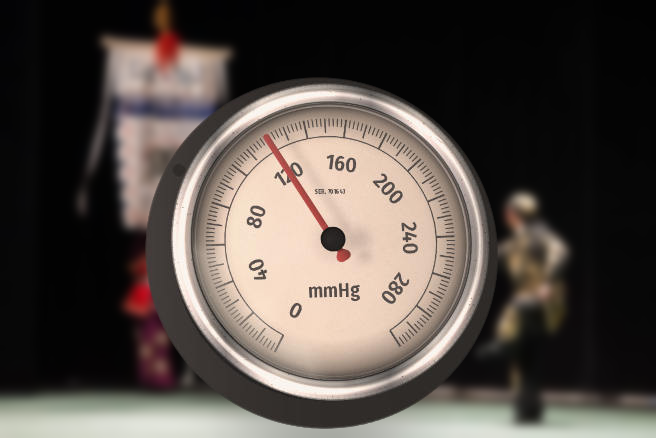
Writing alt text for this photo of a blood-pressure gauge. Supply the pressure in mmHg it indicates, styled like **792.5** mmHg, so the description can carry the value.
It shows **120** mmHg
